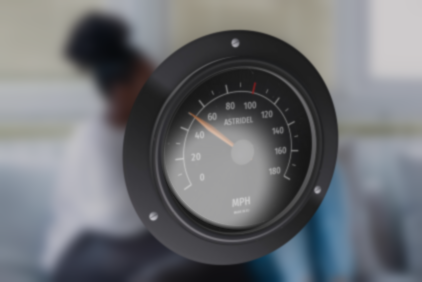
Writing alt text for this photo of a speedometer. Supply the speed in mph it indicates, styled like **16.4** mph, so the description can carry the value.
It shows **50** mph
